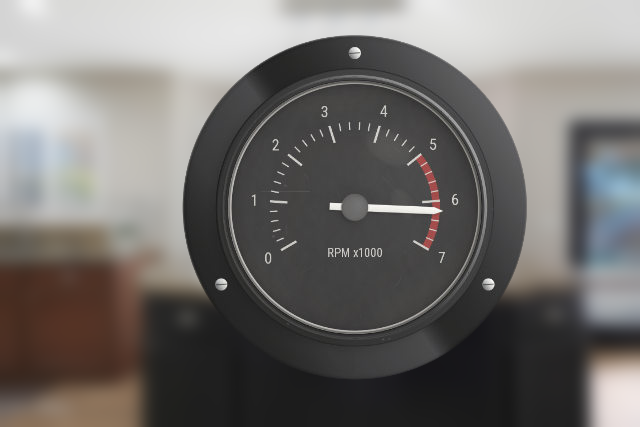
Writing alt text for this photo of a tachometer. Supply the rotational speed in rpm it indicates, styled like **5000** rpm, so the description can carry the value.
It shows **6200** rpm
